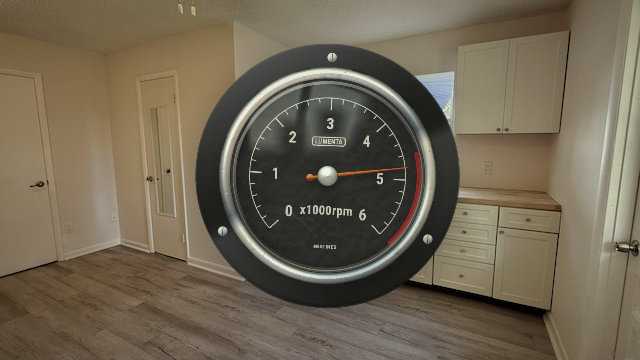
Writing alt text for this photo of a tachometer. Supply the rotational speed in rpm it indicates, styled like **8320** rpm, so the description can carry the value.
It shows **4800** rpm
